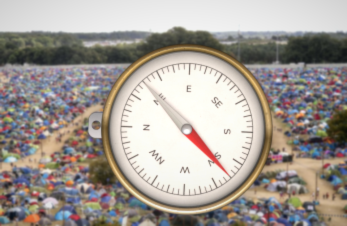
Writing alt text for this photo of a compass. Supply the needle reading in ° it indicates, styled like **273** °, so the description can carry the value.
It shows **225** °
